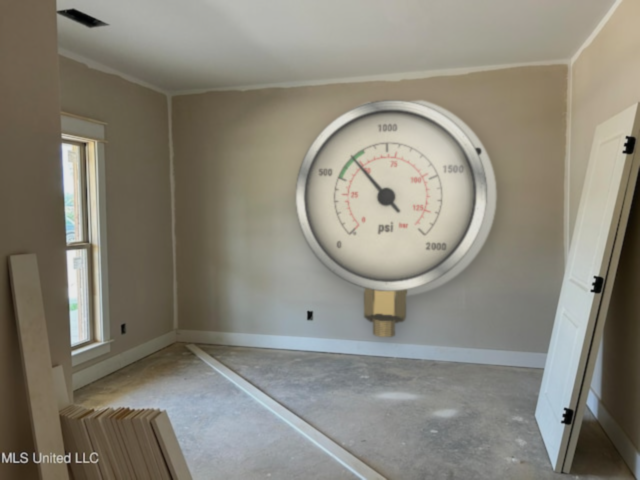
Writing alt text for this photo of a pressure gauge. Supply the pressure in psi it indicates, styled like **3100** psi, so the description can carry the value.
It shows **700** psi
